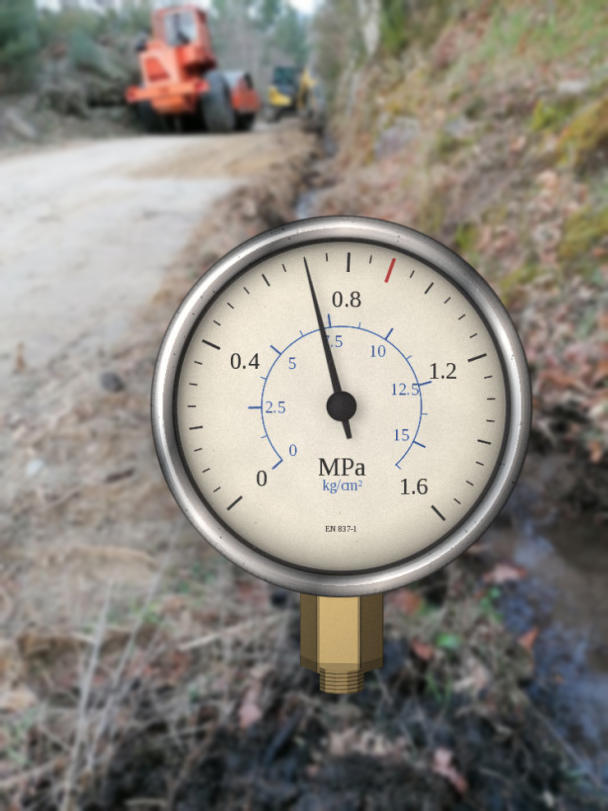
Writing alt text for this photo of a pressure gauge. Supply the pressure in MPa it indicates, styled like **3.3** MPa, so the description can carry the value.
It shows **0.7** MPa
